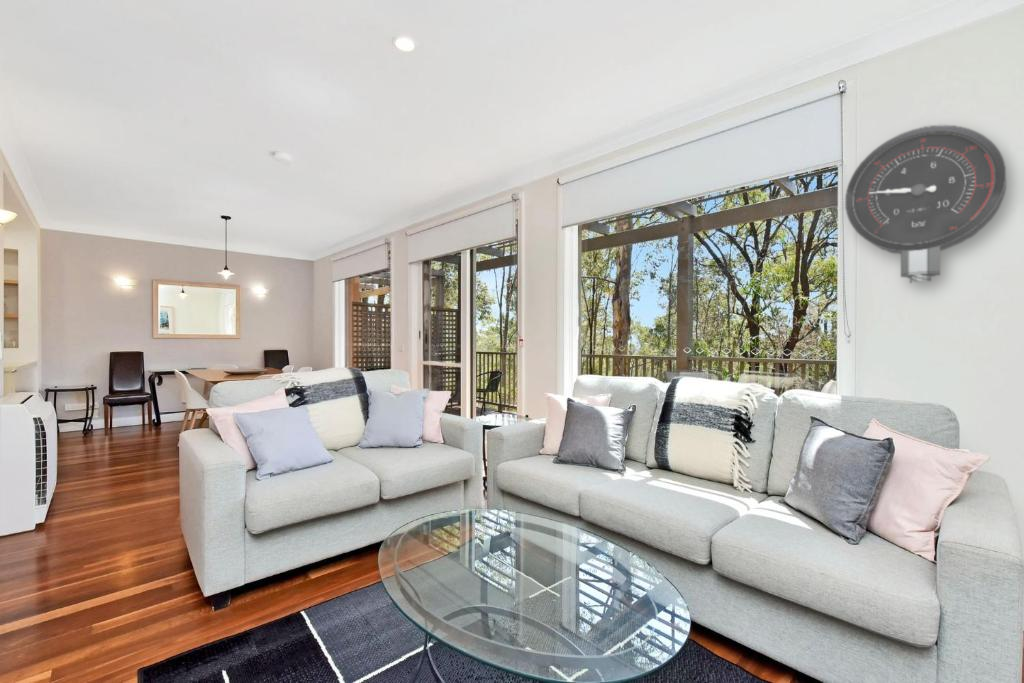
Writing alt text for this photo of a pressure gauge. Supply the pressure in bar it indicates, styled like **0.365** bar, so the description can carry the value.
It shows **2** bar
